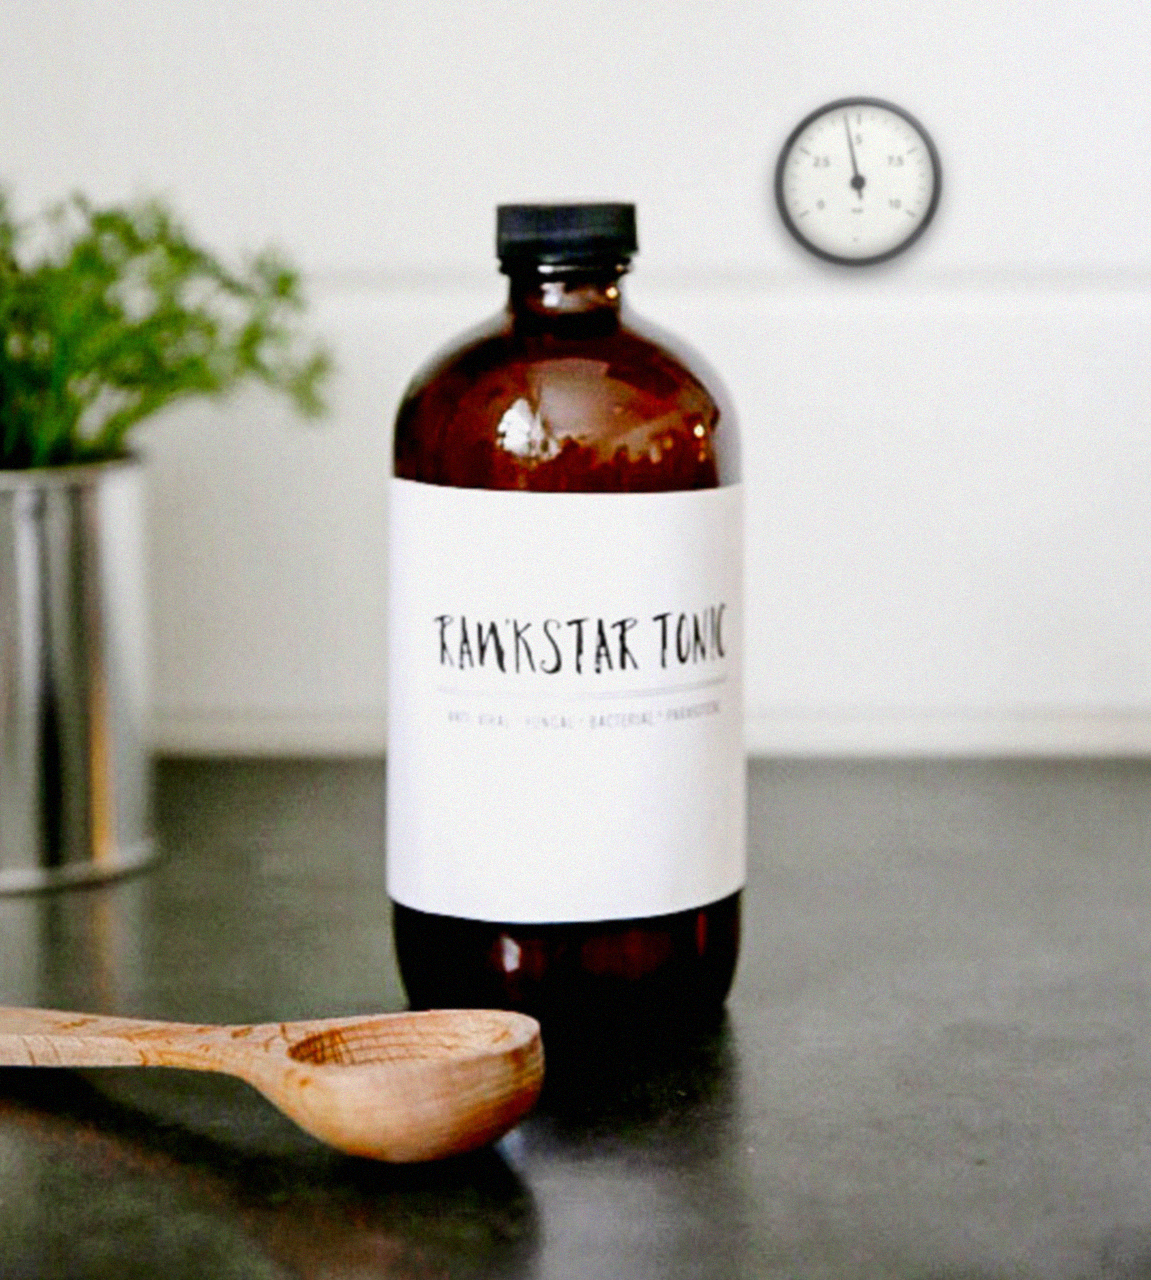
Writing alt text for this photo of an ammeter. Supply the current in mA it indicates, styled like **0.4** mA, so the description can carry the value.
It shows **4.5** mA
